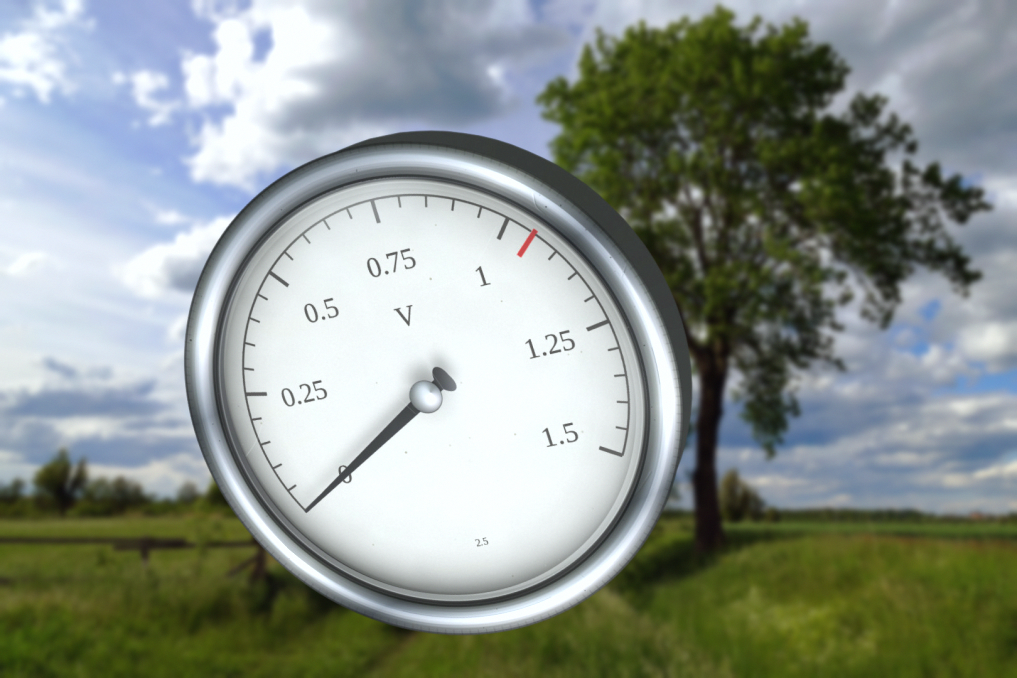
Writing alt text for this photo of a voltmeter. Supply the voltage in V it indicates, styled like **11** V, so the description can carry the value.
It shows **0** V
